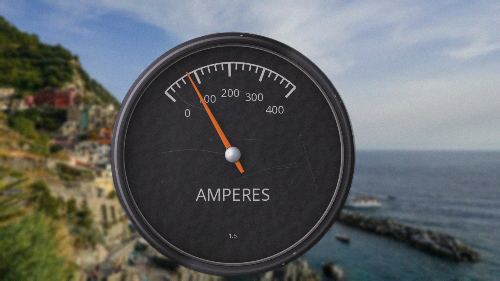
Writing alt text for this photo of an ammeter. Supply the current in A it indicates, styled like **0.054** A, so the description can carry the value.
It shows **80** A
